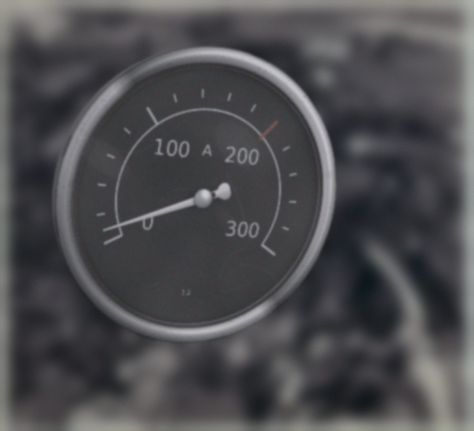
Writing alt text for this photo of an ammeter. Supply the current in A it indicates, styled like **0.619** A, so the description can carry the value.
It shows **10** A
